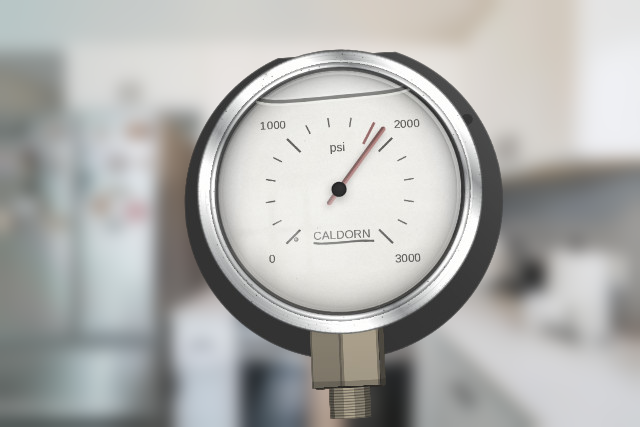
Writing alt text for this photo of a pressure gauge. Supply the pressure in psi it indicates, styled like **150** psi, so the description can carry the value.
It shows **1900** psi
